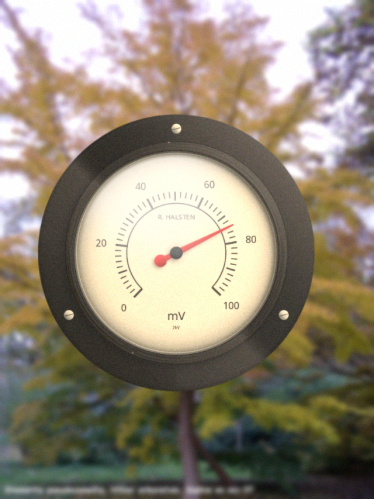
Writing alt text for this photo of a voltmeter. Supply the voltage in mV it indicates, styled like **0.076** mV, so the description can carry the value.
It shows **74** mV
